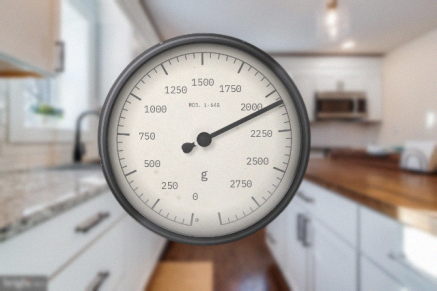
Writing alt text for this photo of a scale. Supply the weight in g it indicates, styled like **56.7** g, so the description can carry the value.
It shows **2075** g
